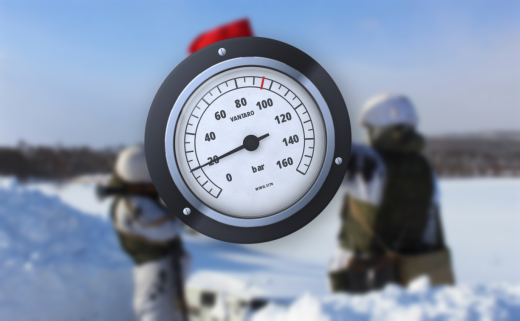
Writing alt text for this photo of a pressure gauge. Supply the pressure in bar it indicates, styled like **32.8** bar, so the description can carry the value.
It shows **20** bar
